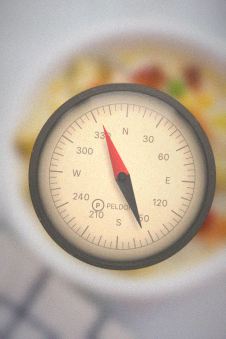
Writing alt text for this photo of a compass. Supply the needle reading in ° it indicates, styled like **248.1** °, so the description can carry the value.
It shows **335** °
